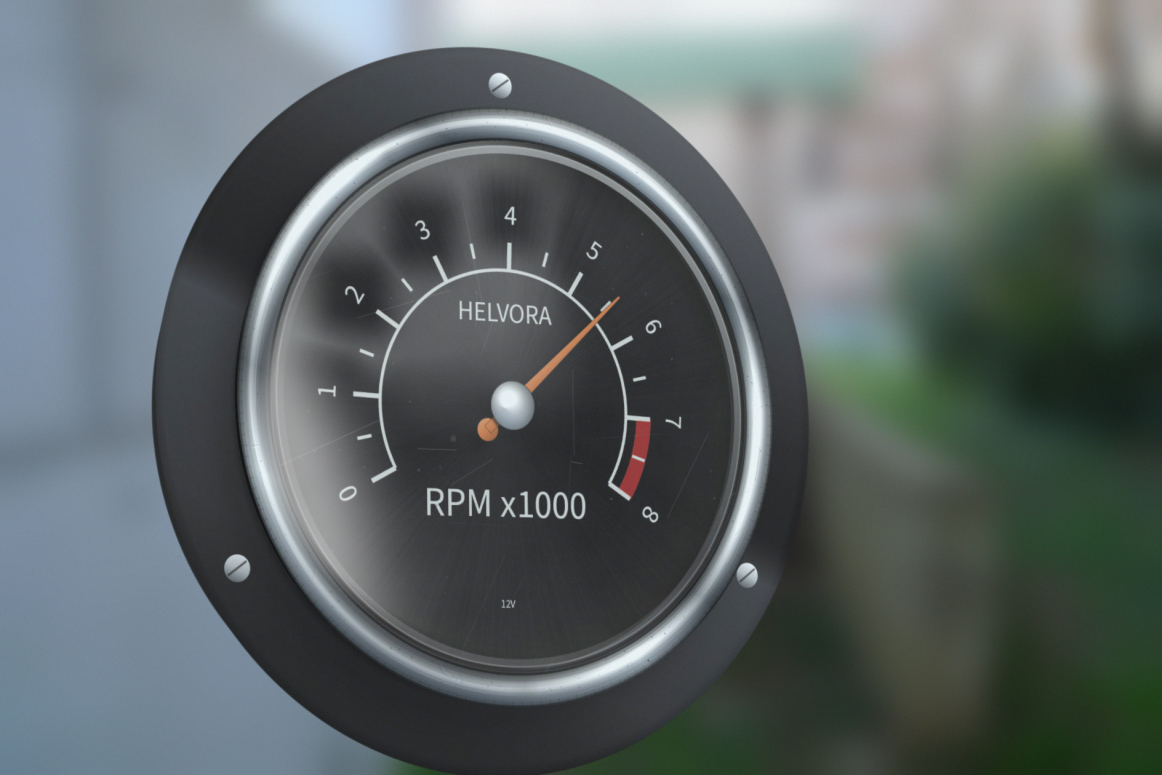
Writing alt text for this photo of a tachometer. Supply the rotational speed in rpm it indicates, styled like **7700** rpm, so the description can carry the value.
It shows **5500** rpm
